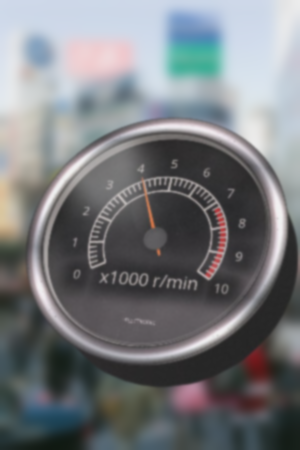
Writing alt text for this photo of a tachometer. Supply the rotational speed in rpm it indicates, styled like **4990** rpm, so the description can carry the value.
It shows **4000** rpm
